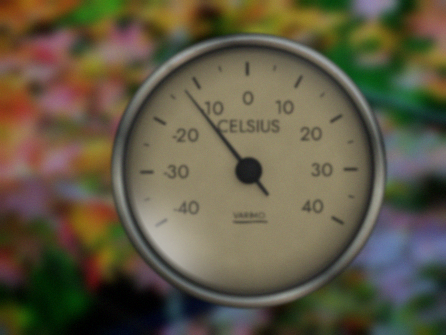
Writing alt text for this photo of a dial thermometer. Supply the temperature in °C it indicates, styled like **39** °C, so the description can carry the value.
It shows **-12.5** °C
